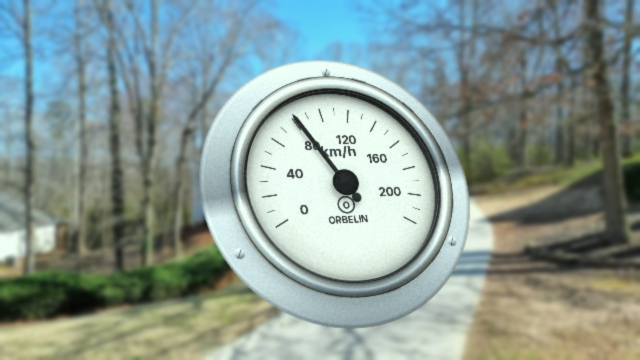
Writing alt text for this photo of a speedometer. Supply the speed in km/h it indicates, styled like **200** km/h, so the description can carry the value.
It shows **80** km/h
